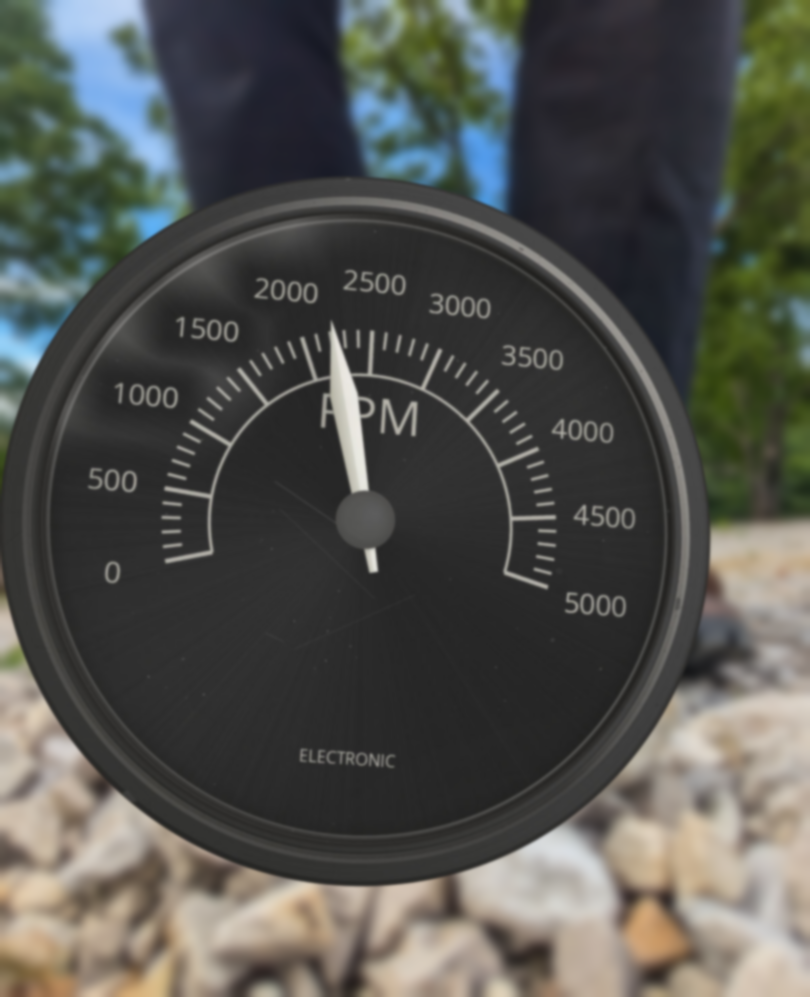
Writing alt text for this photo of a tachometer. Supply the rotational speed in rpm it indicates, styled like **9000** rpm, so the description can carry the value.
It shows **2200** rpm
